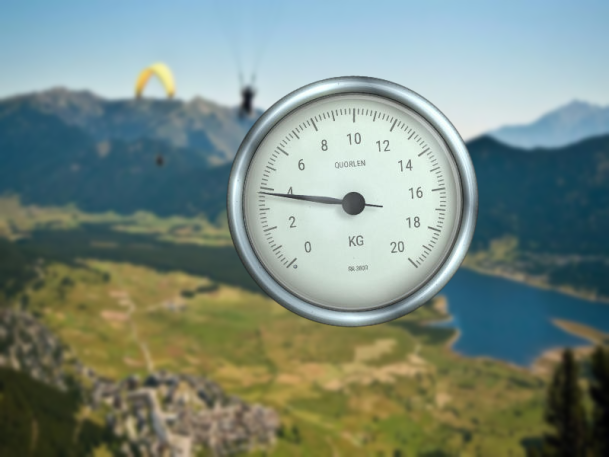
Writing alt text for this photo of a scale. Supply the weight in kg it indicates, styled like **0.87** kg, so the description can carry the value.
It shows **3.8** kg
